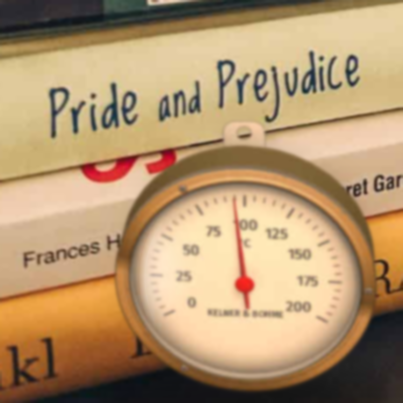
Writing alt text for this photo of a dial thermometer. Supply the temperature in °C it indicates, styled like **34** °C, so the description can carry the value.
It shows **95** °C
